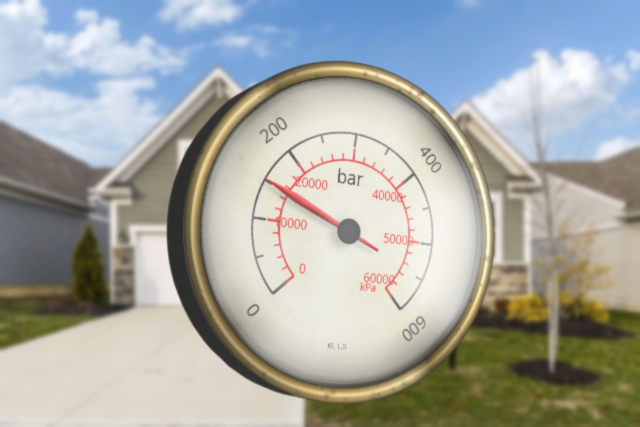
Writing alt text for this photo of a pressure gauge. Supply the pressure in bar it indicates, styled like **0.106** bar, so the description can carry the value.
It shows **150** bar
